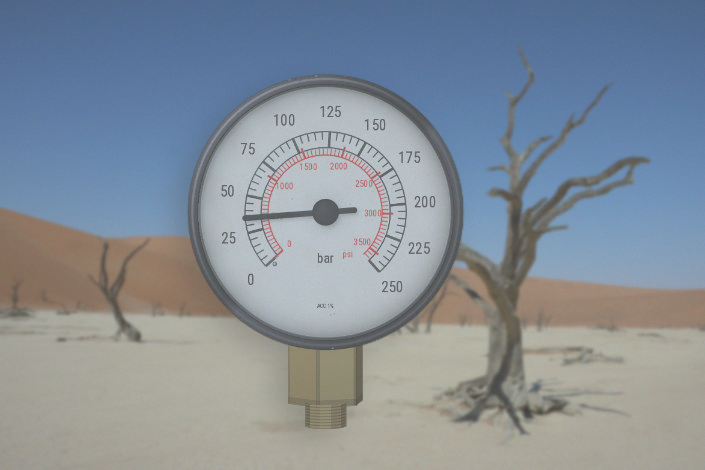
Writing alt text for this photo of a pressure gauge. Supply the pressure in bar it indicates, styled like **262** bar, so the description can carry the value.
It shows **35** bar
